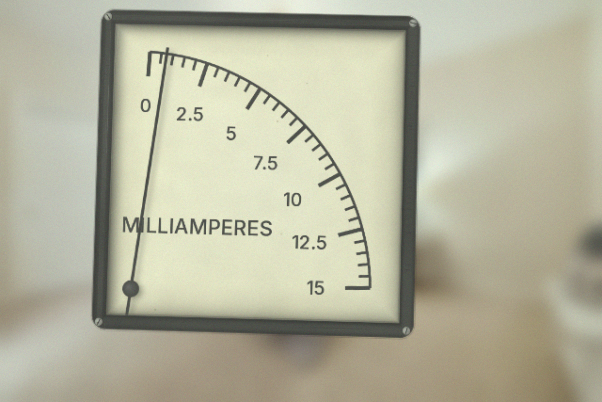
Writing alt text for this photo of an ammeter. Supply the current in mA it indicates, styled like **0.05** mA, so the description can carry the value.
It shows **0.75** mA
